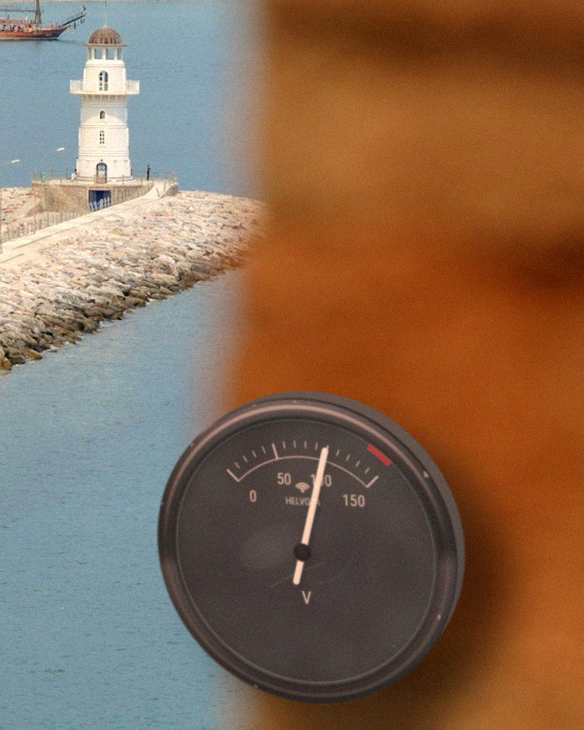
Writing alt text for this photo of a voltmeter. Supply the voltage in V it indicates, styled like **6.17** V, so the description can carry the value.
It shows **100** V
